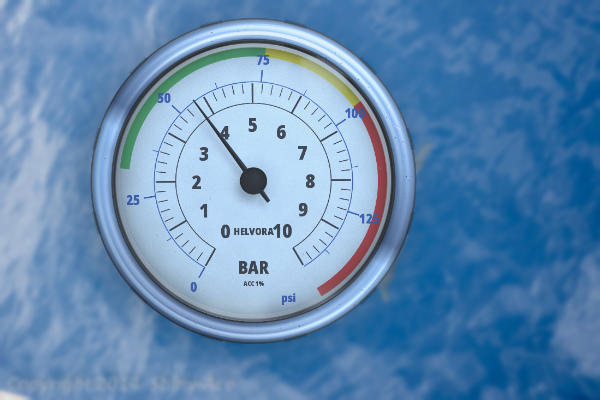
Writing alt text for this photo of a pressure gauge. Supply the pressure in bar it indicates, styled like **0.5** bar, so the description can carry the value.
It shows **3.8** bar
